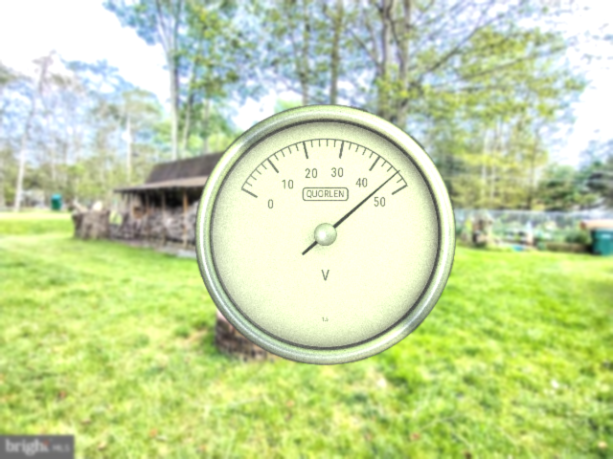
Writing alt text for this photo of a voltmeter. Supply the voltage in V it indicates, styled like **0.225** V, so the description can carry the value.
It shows **46** V
